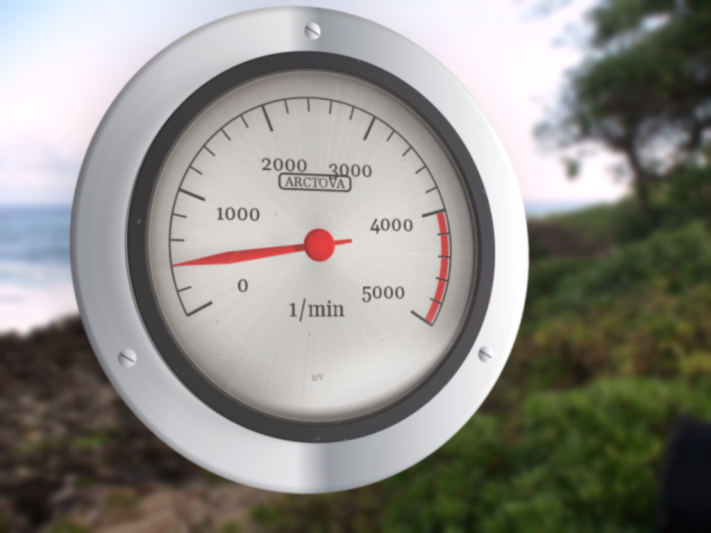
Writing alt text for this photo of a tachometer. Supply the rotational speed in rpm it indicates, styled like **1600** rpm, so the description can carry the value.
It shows **400** rpm
